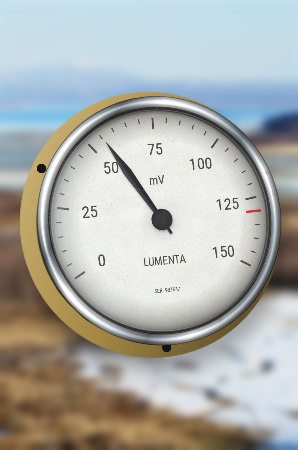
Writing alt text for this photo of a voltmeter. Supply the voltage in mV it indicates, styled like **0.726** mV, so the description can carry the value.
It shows **55** mV
